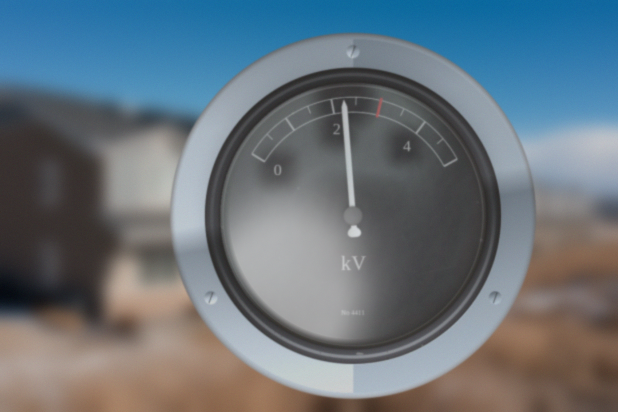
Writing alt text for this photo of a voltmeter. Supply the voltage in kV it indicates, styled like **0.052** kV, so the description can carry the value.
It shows **2.25** kV
